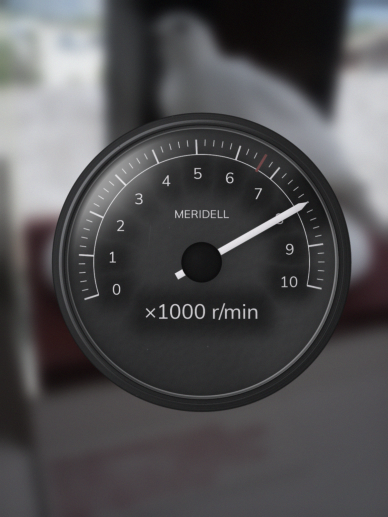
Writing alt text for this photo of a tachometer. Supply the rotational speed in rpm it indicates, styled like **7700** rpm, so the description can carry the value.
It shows **8000** rpm
